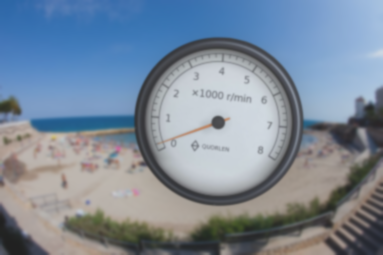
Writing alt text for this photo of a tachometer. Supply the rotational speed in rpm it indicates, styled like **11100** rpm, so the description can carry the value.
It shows **200** rpm
